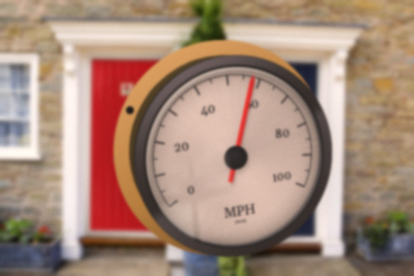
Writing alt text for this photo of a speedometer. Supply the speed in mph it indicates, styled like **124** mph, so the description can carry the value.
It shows **57.5** mph
